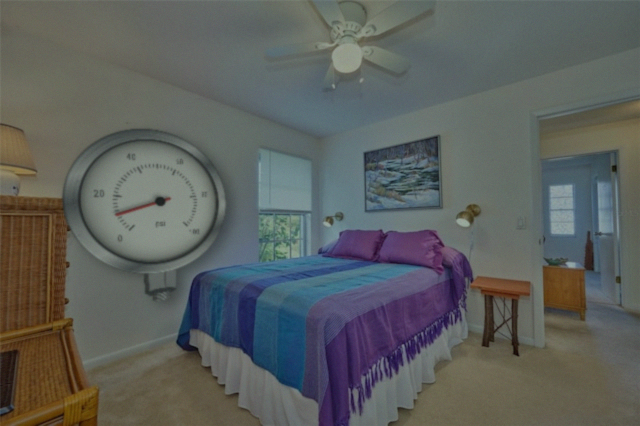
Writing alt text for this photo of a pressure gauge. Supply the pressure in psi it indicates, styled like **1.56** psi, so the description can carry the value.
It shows **10** psi
